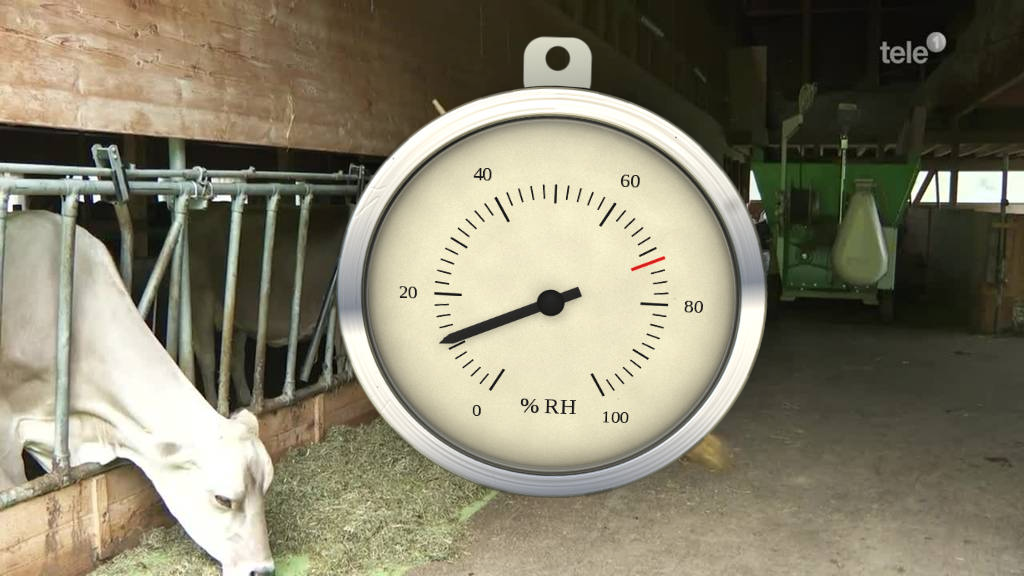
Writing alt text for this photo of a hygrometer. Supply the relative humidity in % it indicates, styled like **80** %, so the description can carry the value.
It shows **12** %
